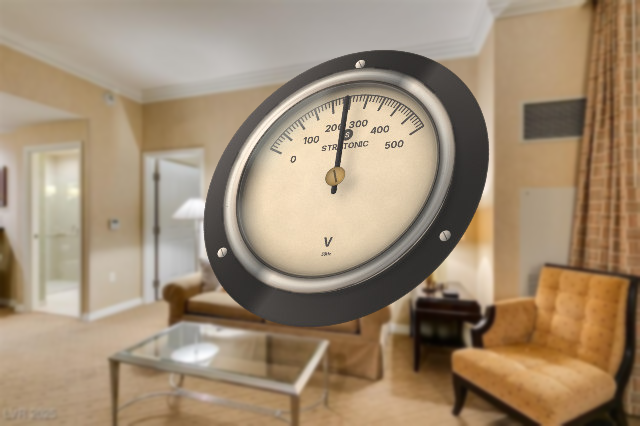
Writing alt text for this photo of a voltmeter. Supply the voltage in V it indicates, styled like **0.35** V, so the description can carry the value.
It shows **250** V
